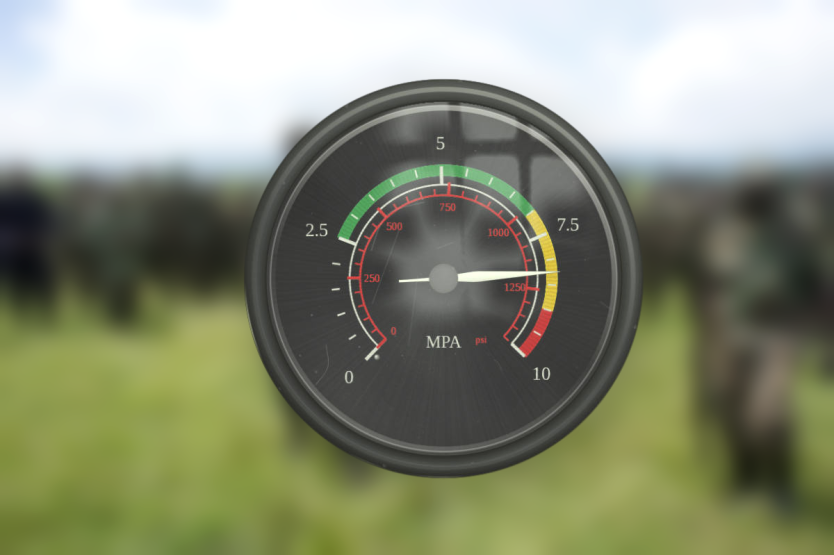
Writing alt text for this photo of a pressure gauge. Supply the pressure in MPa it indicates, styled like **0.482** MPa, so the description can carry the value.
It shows **8.25** MPa
